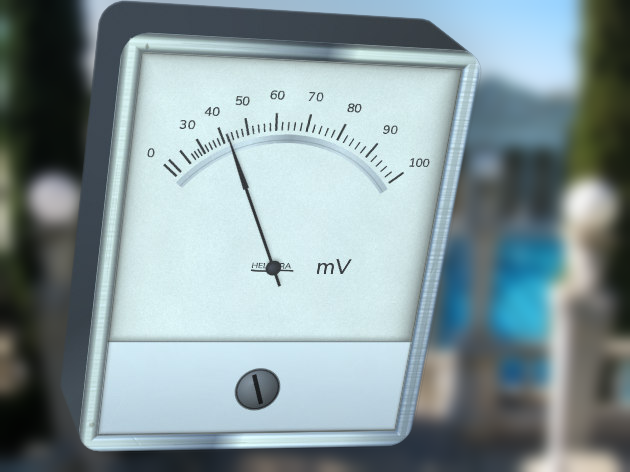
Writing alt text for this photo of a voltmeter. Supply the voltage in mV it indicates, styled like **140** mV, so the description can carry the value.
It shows **42** mV
